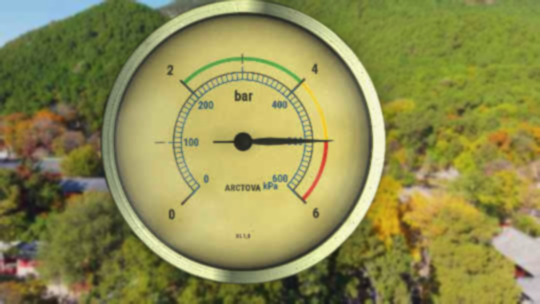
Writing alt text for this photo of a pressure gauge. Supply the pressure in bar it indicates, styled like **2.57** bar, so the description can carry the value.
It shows **5** bar
